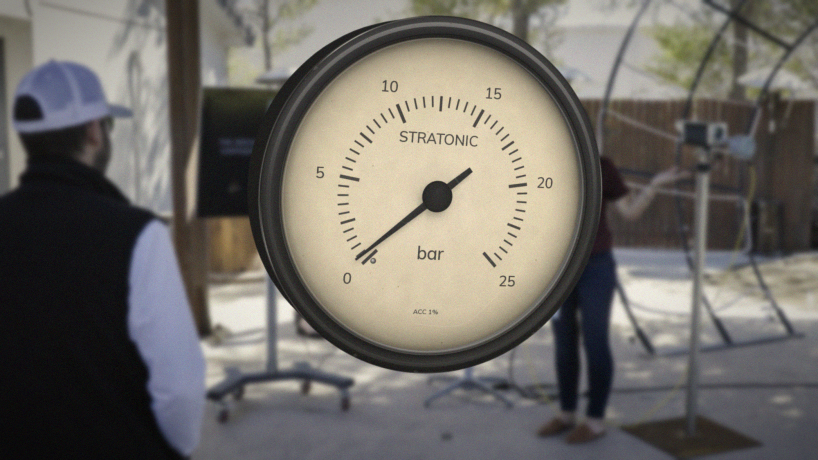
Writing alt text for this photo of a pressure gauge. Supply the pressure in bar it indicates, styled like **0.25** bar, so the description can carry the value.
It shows **0.5** bar
